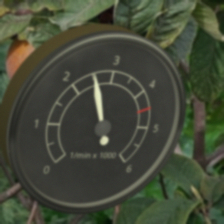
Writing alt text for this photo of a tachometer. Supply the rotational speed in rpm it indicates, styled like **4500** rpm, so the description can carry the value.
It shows **2500** rpm
